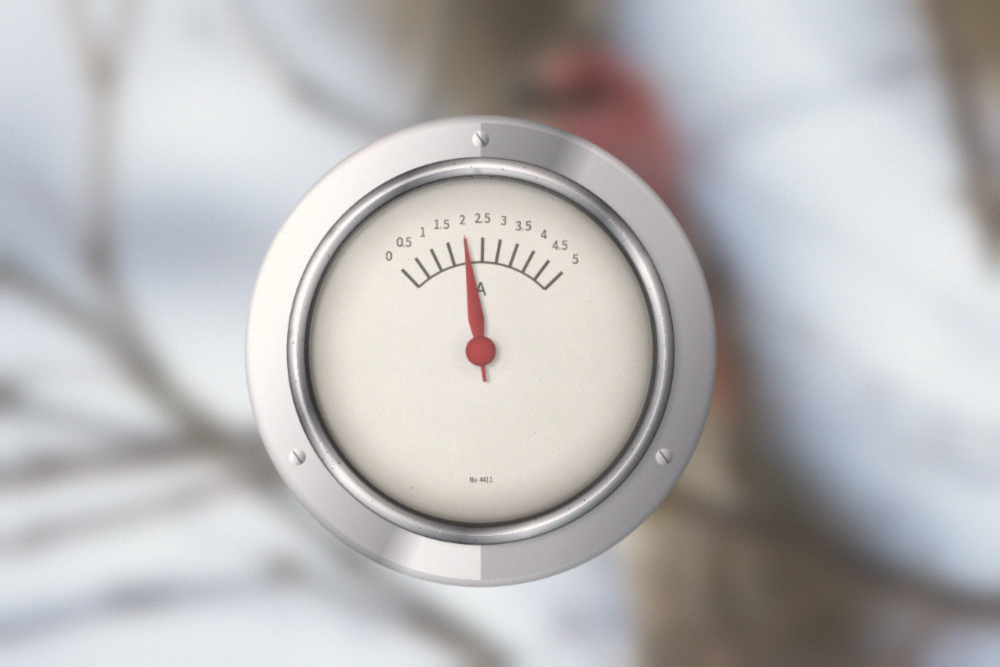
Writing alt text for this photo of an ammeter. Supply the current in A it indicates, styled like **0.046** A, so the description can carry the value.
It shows **2** A
